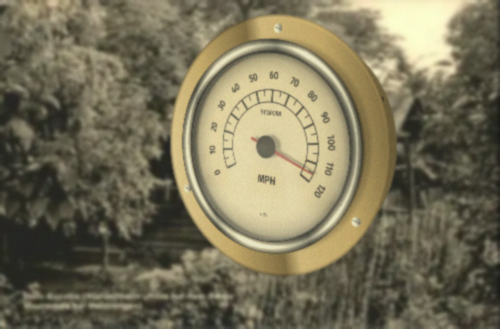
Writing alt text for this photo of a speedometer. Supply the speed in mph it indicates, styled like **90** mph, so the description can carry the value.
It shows **115** mph
